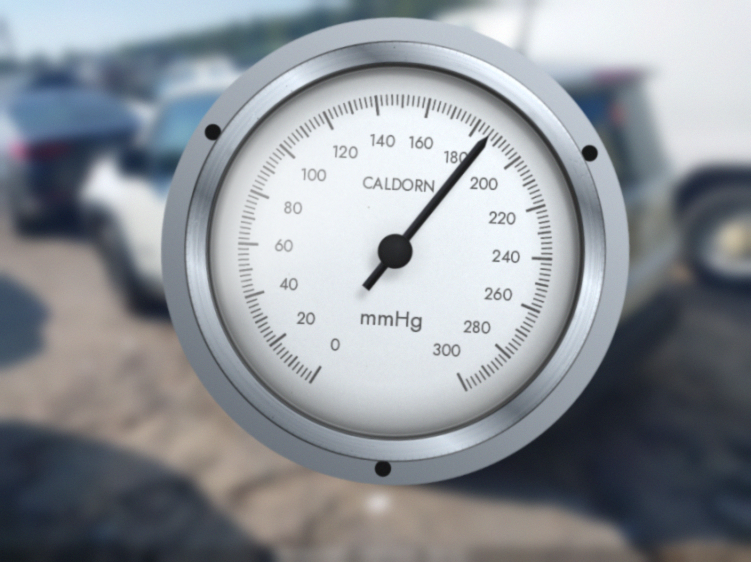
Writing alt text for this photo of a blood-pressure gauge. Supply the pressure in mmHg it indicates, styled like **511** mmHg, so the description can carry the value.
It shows **186** mmHg
